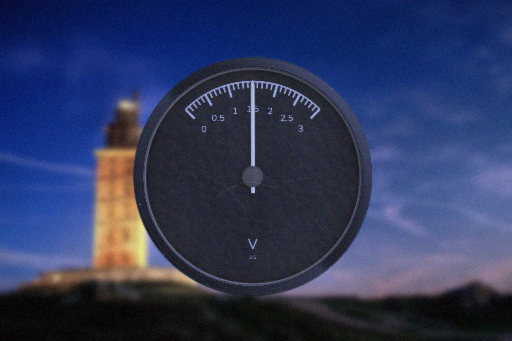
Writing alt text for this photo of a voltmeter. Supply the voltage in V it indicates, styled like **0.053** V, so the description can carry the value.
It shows **1.5** V
